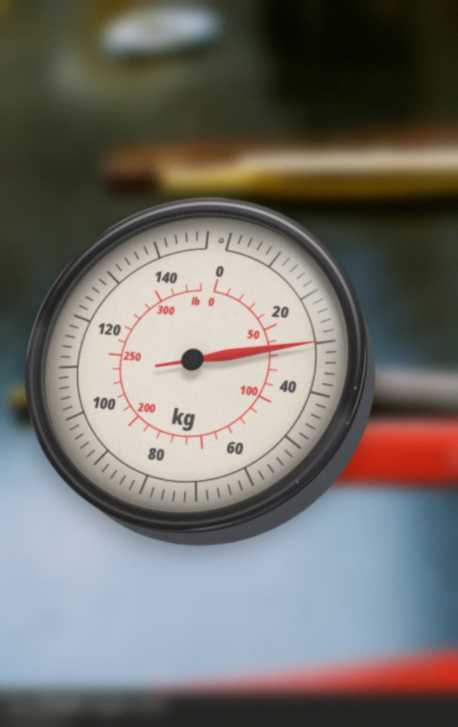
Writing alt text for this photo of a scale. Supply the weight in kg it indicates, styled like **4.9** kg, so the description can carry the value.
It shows **30** kg
